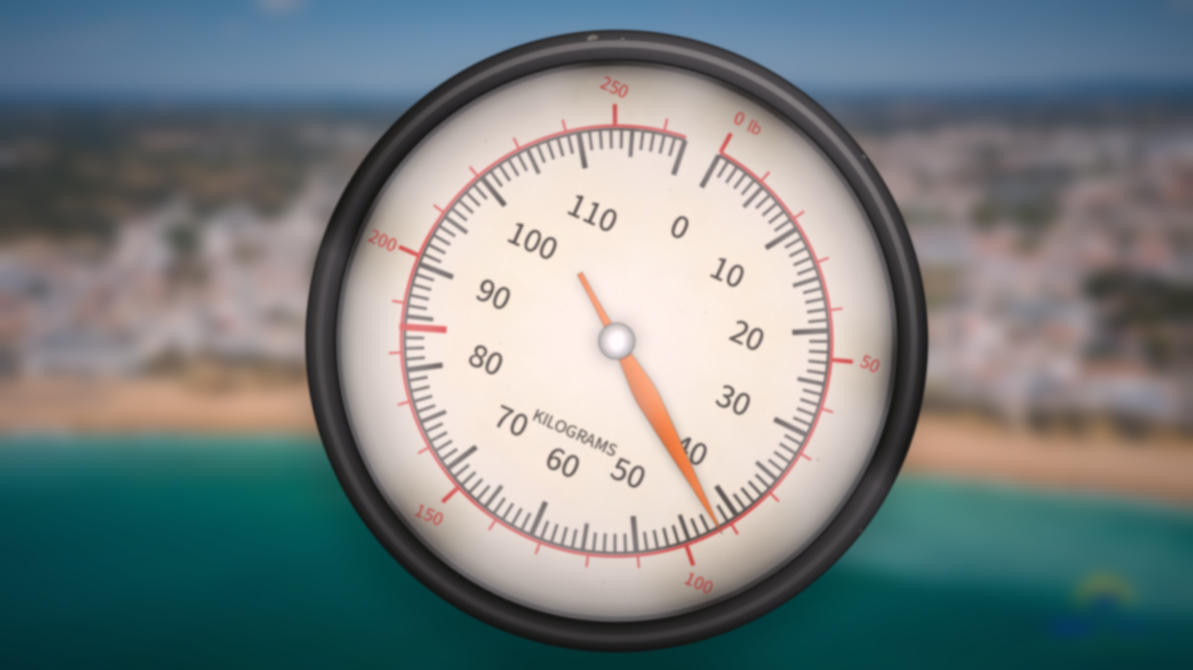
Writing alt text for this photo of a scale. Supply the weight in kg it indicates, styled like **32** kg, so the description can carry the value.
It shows **42** kg
